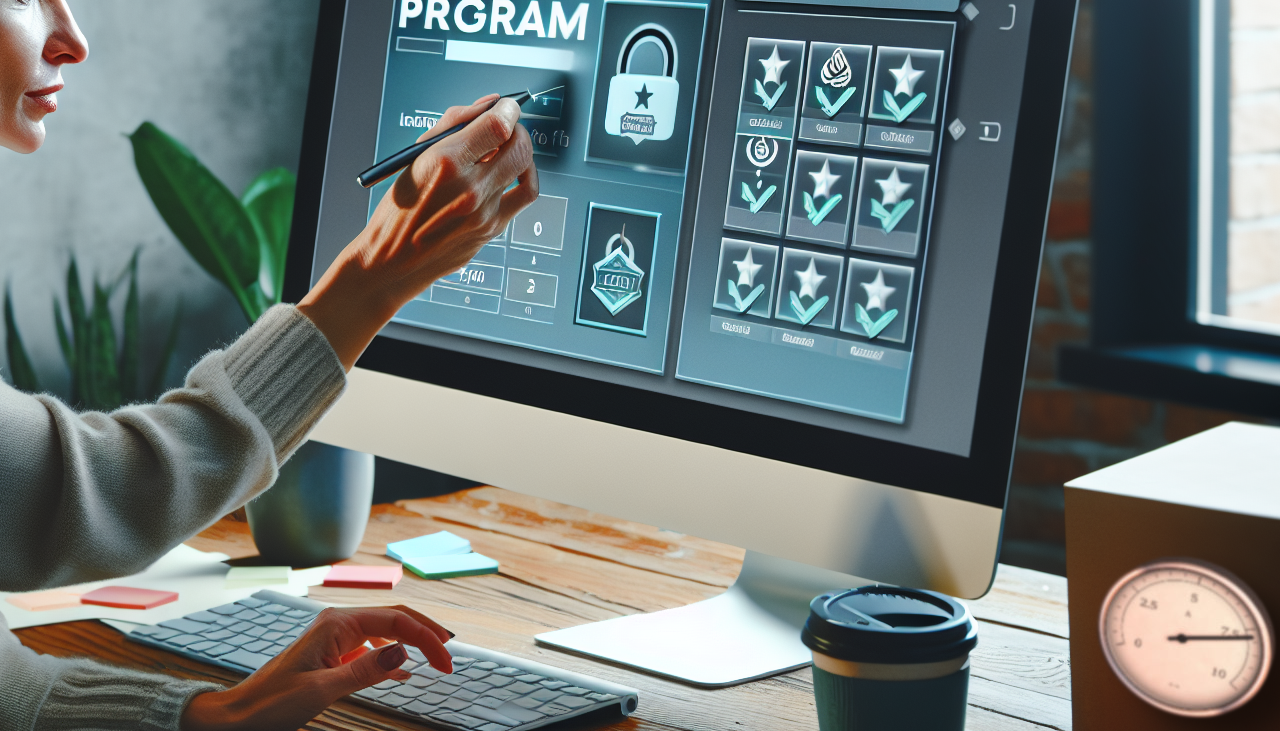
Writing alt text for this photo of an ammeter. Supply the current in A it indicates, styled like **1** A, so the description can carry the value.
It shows **7.75** A
